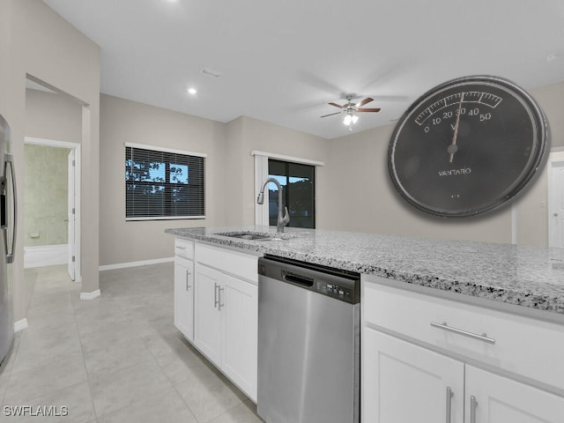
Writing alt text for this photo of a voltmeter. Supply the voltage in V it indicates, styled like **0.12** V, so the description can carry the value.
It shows **30** V
